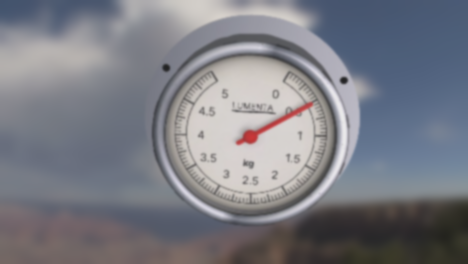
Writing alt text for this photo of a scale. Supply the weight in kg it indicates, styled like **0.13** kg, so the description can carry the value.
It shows **0.5** kg
